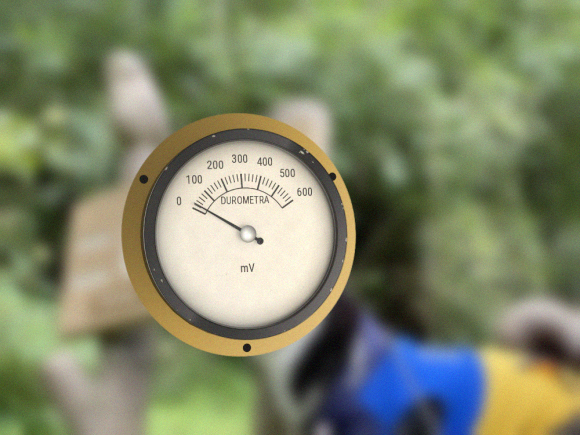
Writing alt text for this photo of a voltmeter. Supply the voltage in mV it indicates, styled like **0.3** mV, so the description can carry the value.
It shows **20** mV
